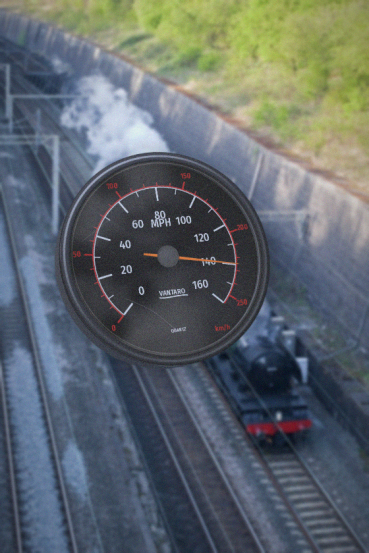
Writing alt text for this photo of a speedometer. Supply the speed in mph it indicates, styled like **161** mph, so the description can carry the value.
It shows **140** mph
